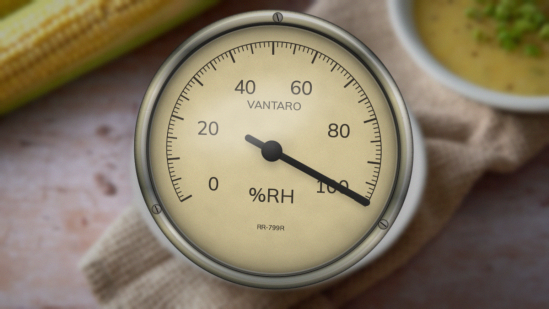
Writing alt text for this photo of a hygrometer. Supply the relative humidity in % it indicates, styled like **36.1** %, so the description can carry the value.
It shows **99** %
